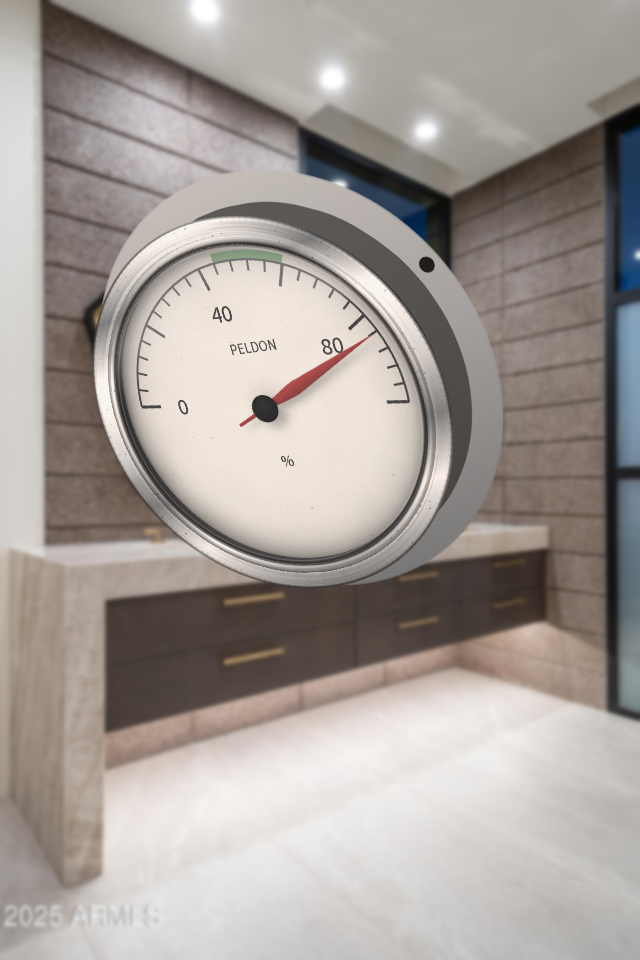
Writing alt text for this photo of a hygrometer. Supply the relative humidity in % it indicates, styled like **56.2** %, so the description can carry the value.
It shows **84** %
